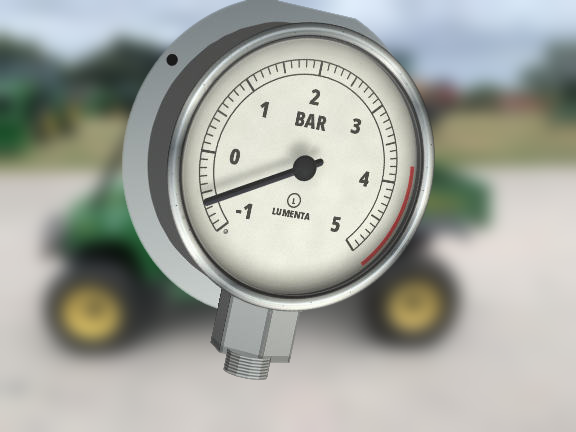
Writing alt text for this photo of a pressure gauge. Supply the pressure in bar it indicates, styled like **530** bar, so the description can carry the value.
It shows **-0.6** bar
